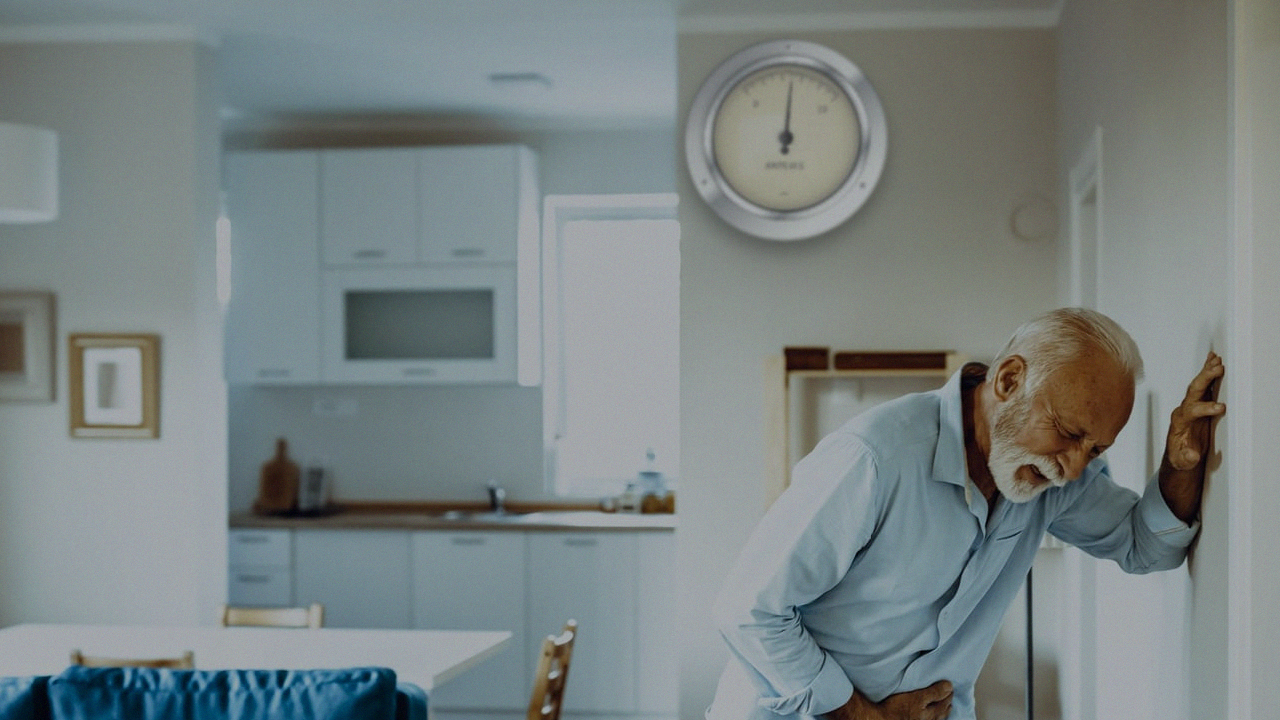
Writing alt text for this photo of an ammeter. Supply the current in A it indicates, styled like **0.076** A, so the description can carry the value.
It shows **5** A
